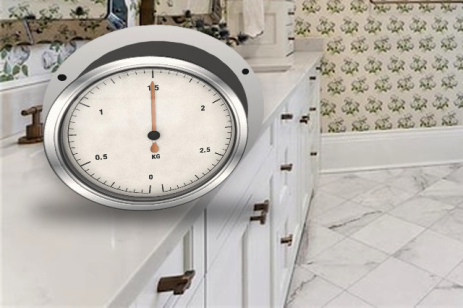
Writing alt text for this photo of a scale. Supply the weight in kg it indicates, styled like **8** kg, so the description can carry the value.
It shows **1.5** kg
